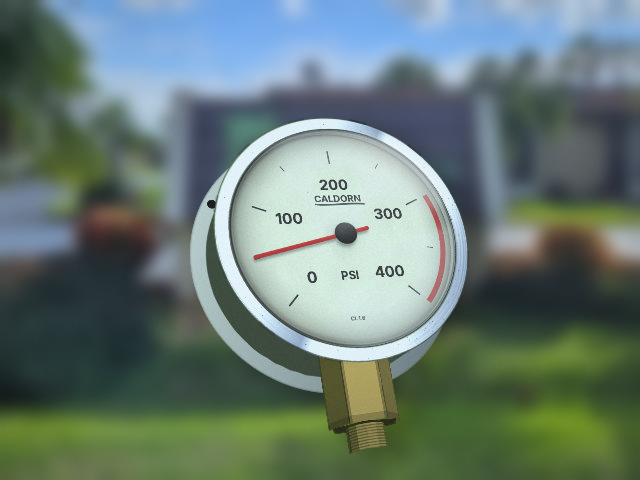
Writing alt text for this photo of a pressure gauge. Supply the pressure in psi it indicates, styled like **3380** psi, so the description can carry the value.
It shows **50** psi
